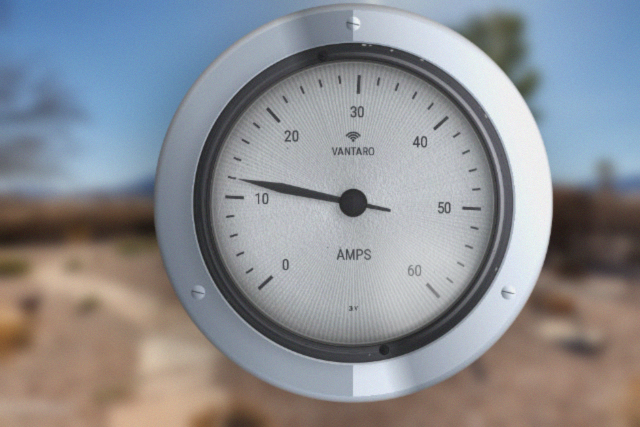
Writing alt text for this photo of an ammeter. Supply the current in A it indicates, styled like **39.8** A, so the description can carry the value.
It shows **12** A
